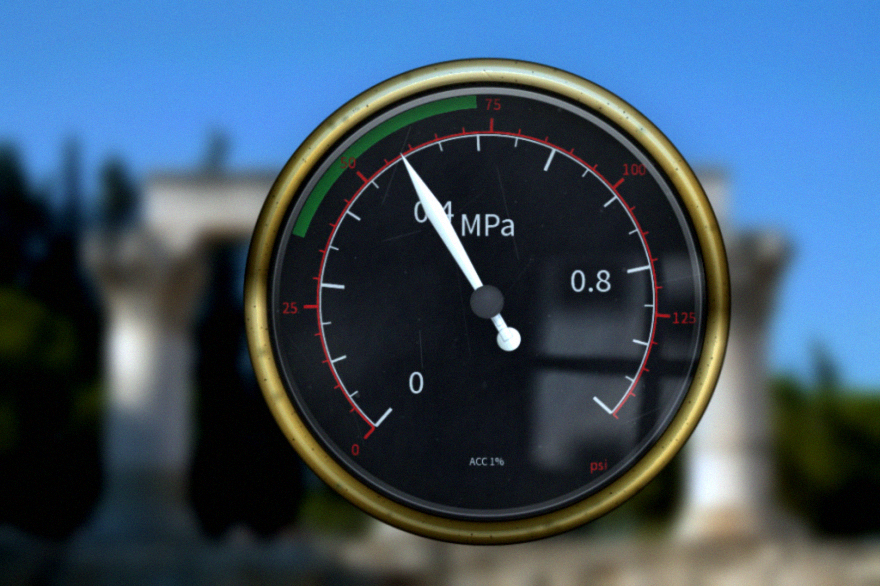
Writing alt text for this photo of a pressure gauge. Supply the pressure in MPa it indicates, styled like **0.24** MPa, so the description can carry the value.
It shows **0.4** MPa
